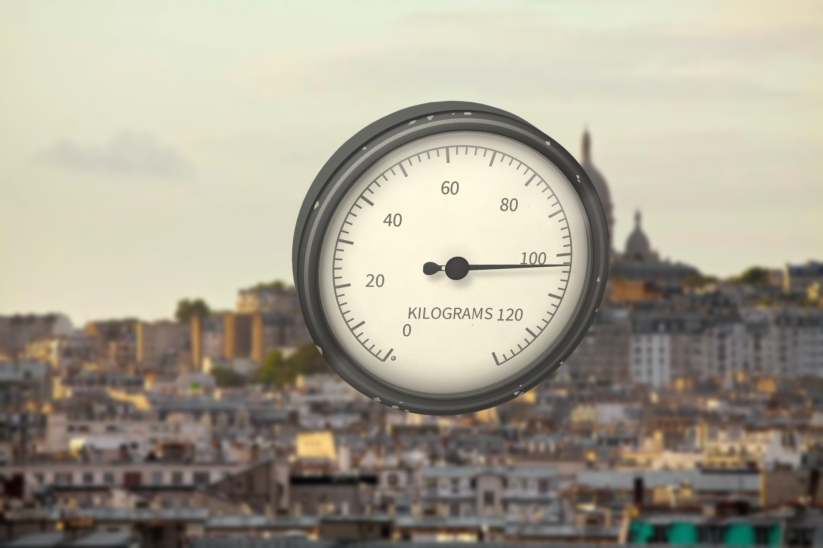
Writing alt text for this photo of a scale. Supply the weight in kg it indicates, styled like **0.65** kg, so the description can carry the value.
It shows **102** kg
